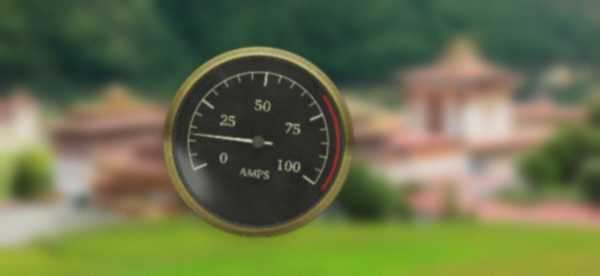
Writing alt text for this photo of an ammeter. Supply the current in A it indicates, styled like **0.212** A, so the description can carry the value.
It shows **12.5** A
